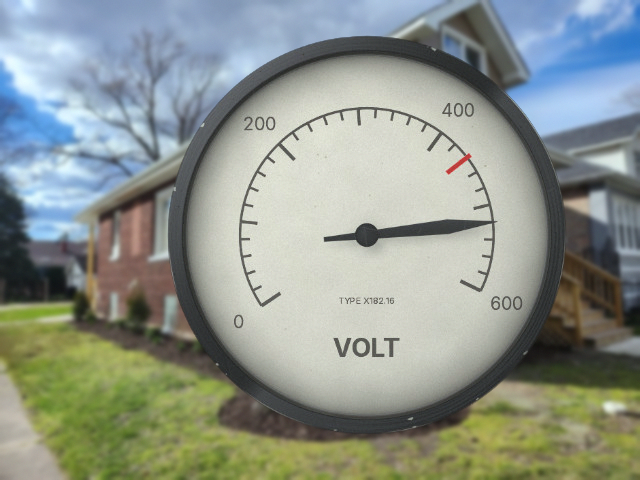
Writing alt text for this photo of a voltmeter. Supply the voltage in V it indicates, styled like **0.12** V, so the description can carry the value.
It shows **520** V
